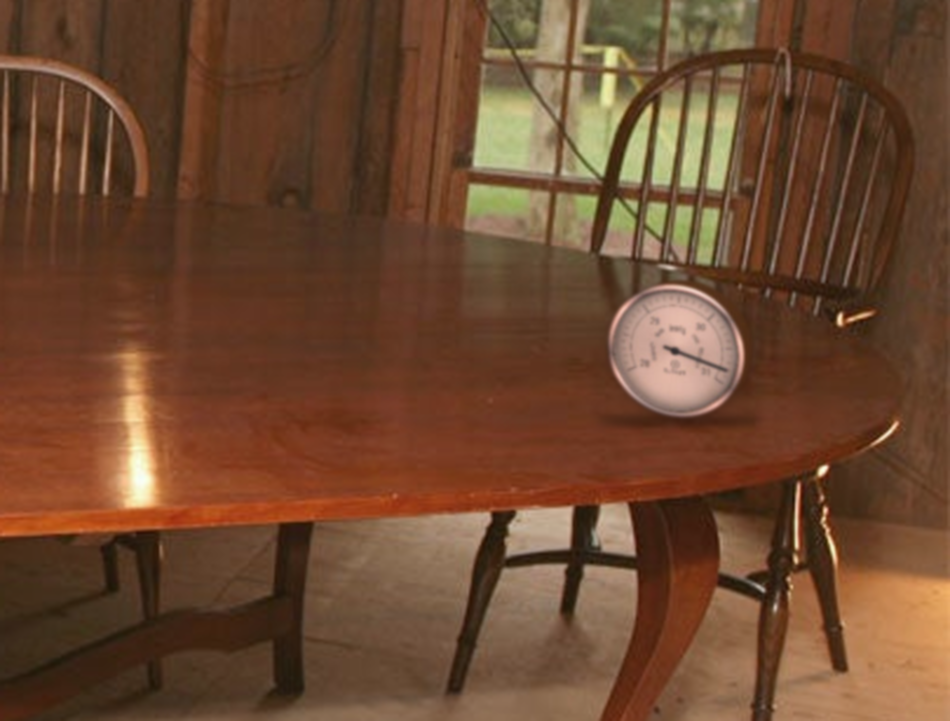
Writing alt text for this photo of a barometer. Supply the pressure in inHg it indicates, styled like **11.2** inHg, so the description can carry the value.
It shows **30.8** inHg
